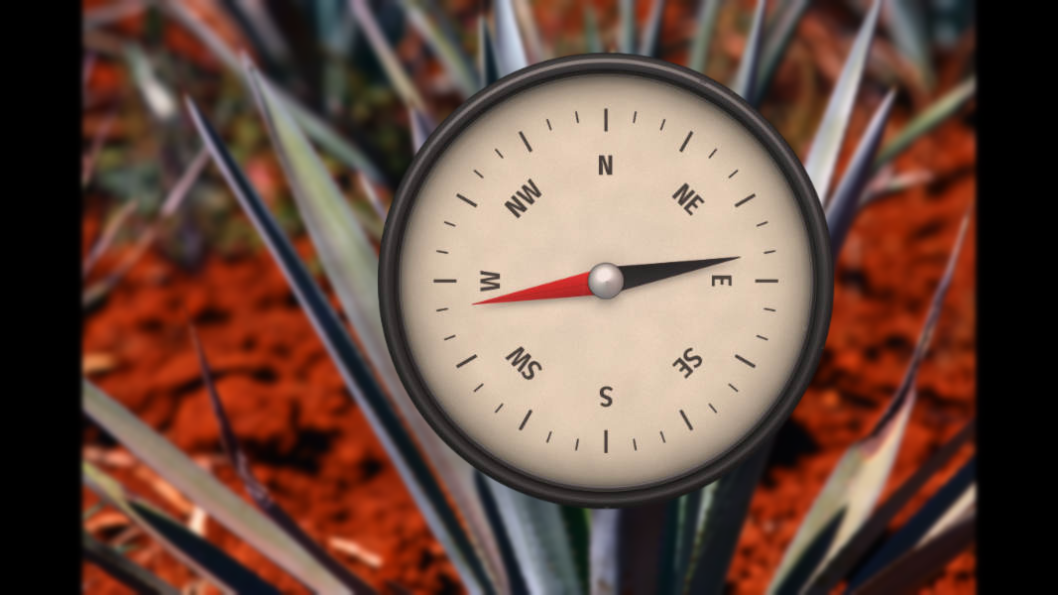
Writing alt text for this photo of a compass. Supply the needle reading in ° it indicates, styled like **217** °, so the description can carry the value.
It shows **260** °
